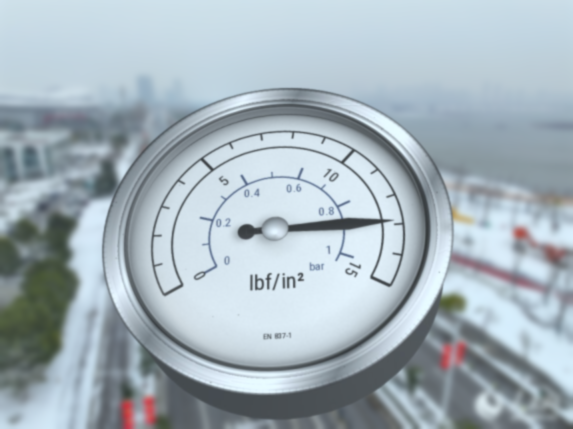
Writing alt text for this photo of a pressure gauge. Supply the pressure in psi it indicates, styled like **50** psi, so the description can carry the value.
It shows **13** psi
